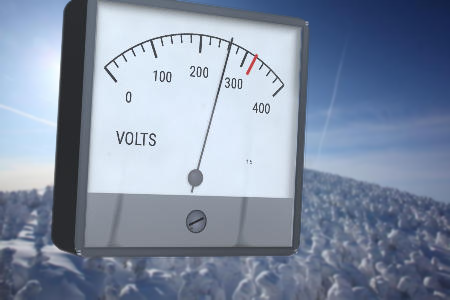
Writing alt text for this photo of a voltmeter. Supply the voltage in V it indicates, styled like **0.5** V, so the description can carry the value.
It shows **260** V
